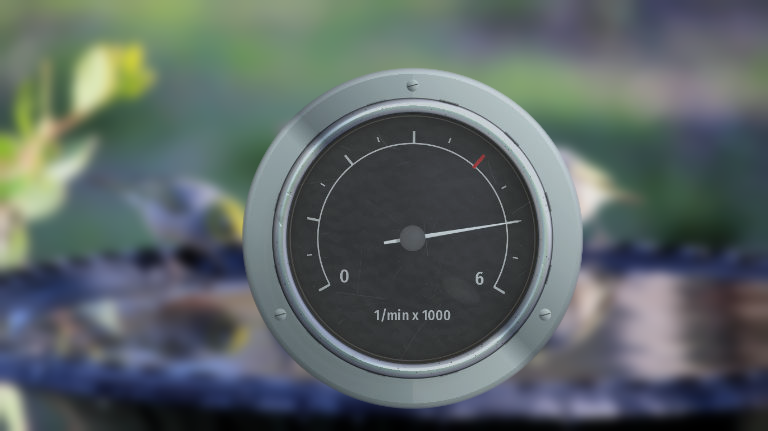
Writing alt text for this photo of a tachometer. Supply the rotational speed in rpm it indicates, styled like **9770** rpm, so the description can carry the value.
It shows **5000** rpm
